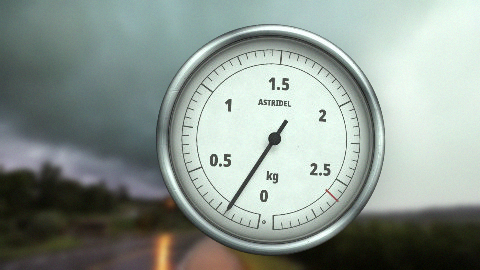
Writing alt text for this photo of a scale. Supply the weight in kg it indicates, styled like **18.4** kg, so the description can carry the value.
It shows **0.2** kg
